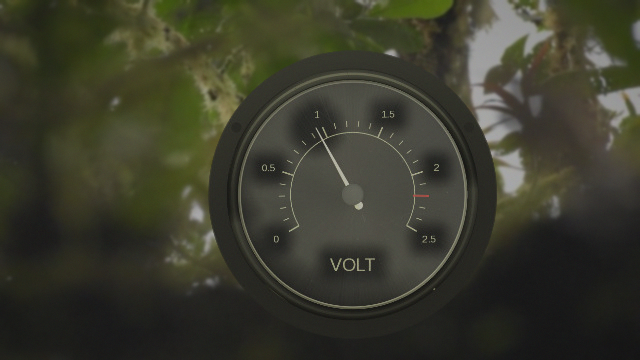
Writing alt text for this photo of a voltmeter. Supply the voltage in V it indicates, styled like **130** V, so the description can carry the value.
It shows **0.95** V
